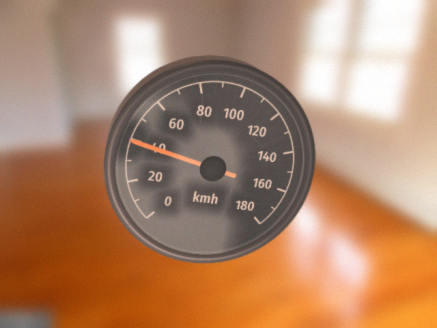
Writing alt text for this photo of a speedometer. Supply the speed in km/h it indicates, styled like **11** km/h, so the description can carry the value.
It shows **40** km/h
